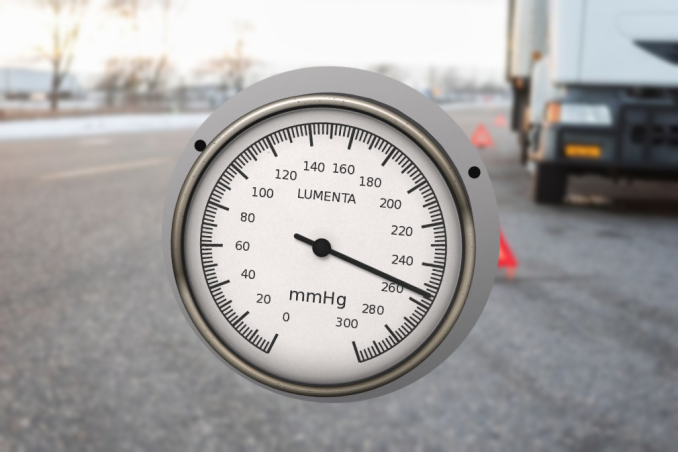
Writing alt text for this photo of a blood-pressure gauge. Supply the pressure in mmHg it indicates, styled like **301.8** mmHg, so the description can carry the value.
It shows **254** mmHg
